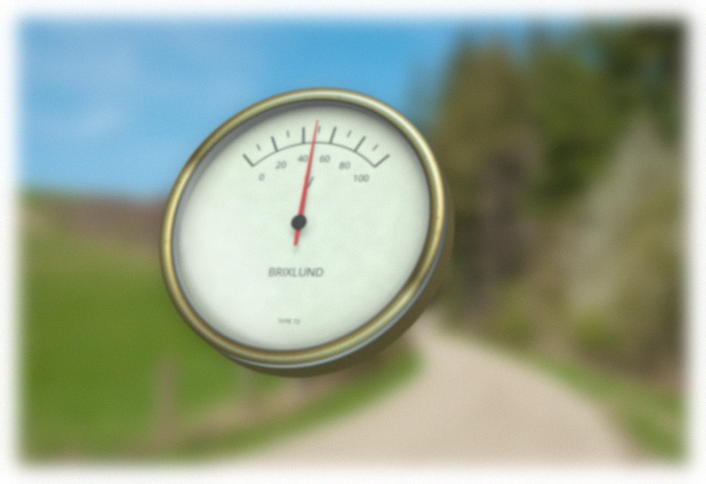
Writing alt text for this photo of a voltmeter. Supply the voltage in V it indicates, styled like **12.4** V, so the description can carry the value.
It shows **50** V
